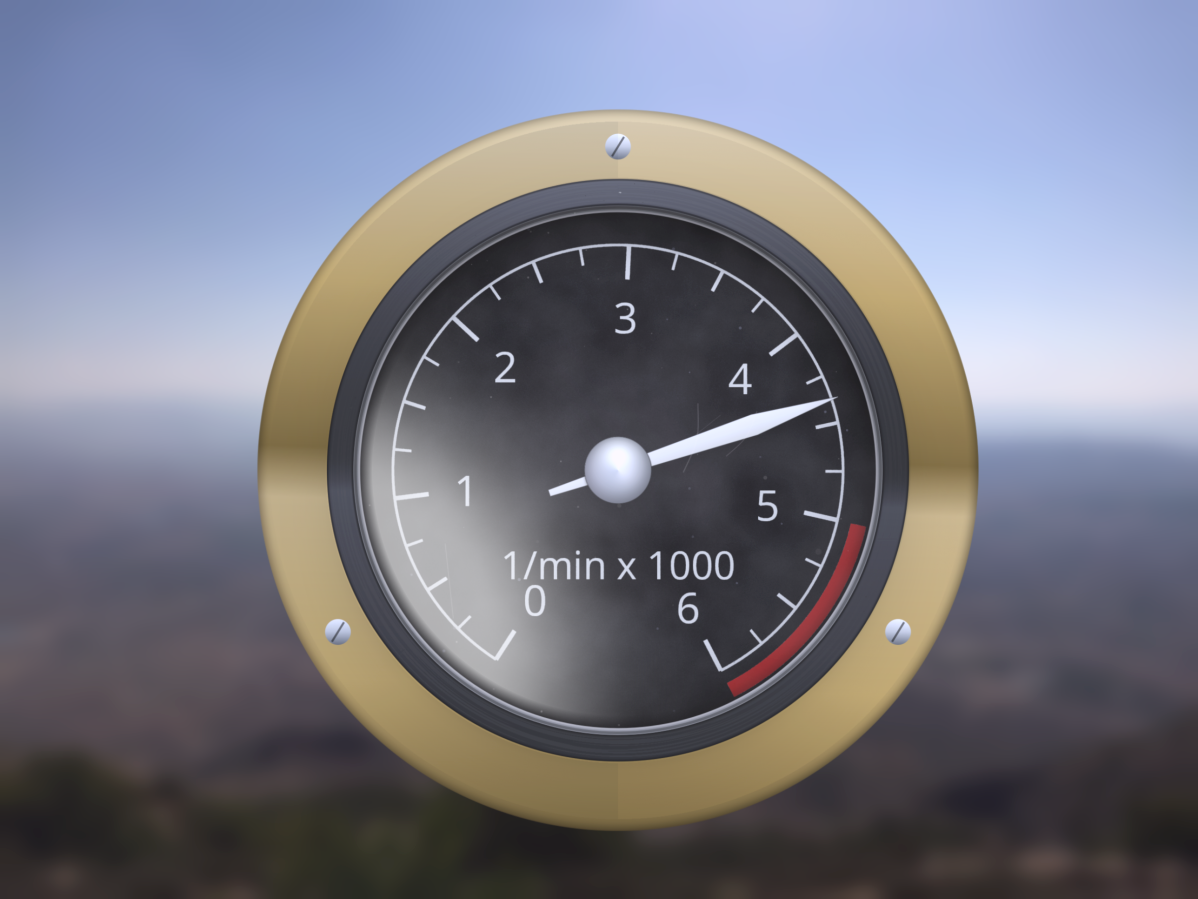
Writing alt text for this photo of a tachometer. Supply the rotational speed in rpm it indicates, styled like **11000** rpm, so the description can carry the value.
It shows **4375** rpm
